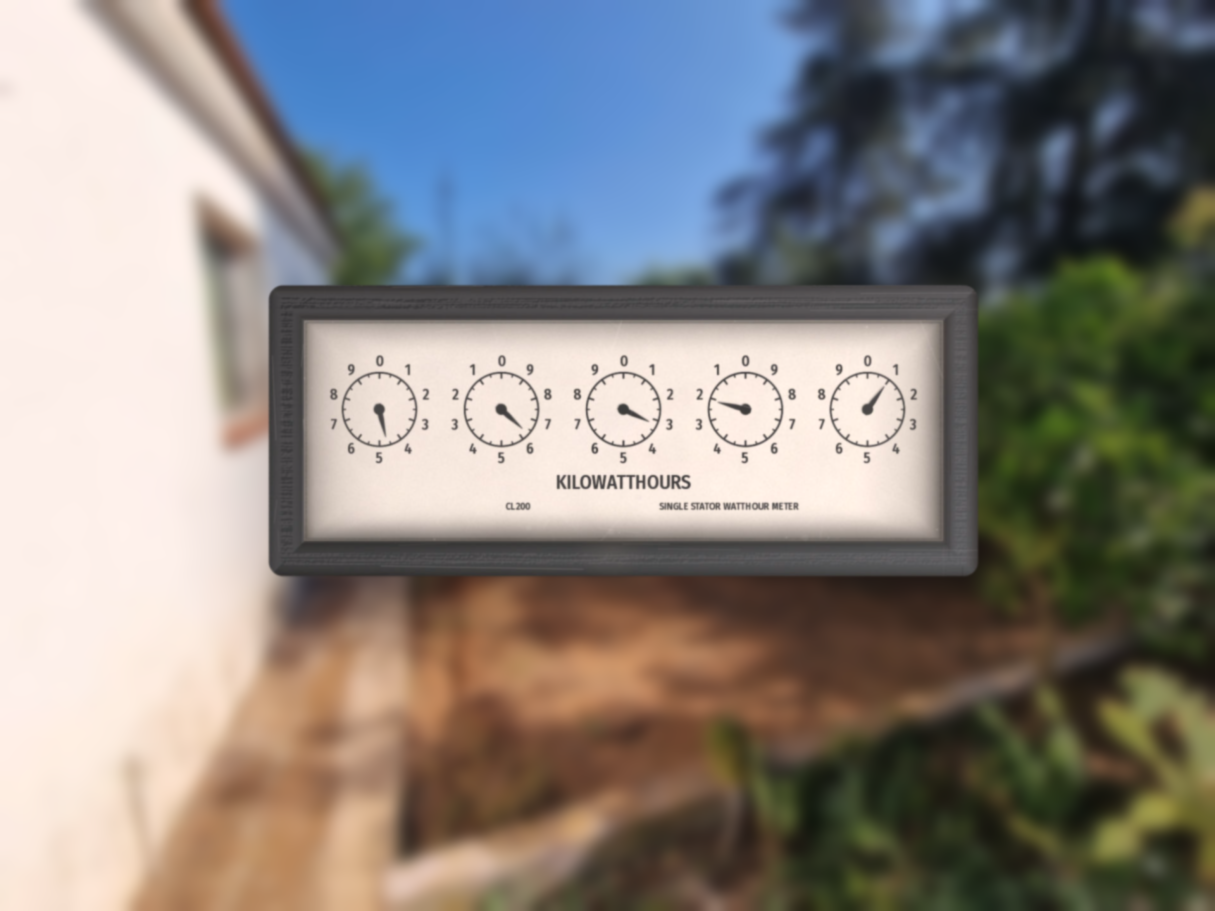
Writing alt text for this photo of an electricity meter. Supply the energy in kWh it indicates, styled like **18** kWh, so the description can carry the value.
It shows **46321** kWh
